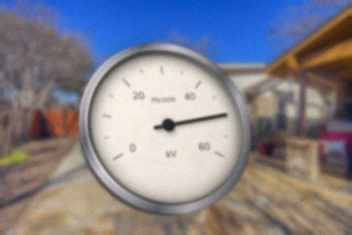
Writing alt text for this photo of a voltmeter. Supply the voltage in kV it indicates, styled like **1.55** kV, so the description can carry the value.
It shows **50** kV
